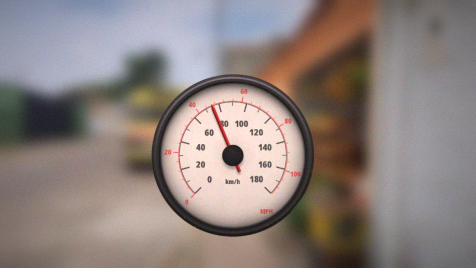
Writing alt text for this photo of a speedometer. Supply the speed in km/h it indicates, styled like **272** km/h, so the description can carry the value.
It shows **75** km/h
